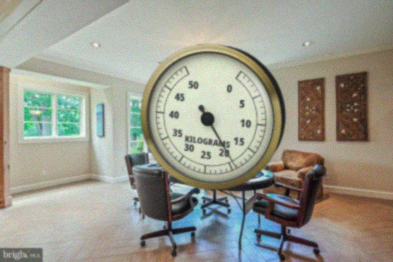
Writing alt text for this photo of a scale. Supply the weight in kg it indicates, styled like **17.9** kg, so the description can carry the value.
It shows **19** kg
